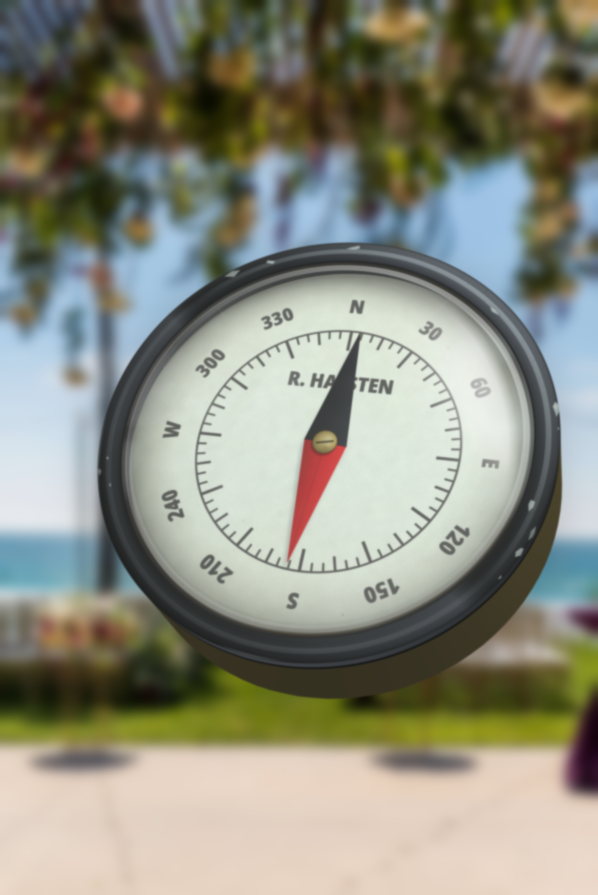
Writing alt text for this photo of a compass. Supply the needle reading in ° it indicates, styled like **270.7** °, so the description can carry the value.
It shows **185** °
